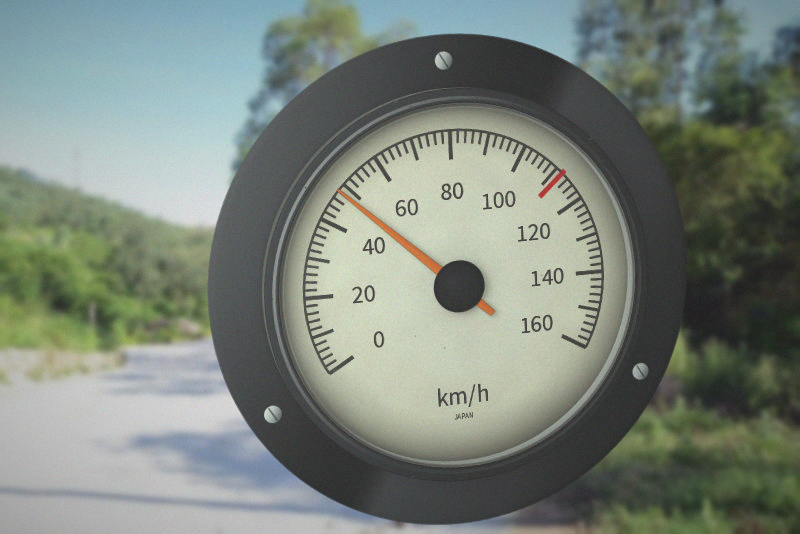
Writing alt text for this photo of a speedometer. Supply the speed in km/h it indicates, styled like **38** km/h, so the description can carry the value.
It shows **48** km/h
